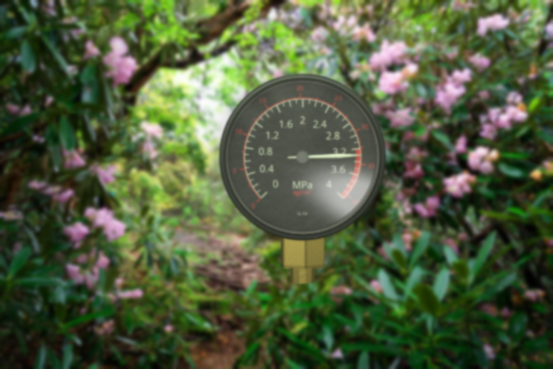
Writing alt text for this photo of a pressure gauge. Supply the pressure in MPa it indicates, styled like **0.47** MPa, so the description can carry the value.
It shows **3.3** MPa
